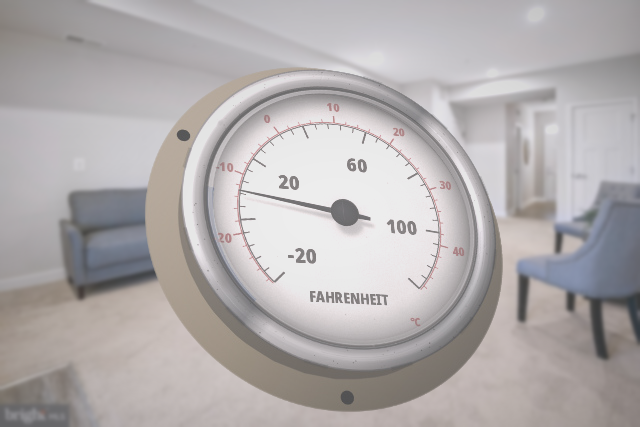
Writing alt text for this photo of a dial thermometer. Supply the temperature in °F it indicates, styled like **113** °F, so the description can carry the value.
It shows **8** °F
